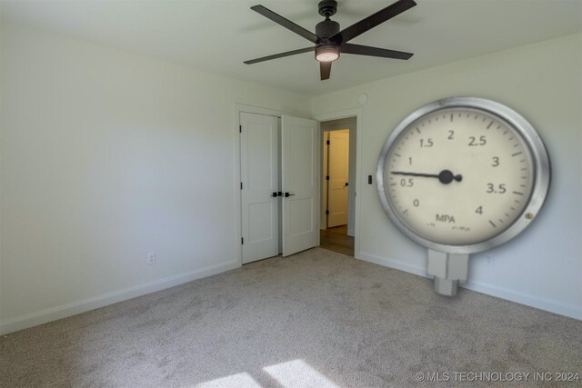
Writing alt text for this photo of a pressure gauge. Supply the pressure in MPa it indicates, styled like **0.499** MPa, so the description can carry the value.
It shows **0.7** MPa
